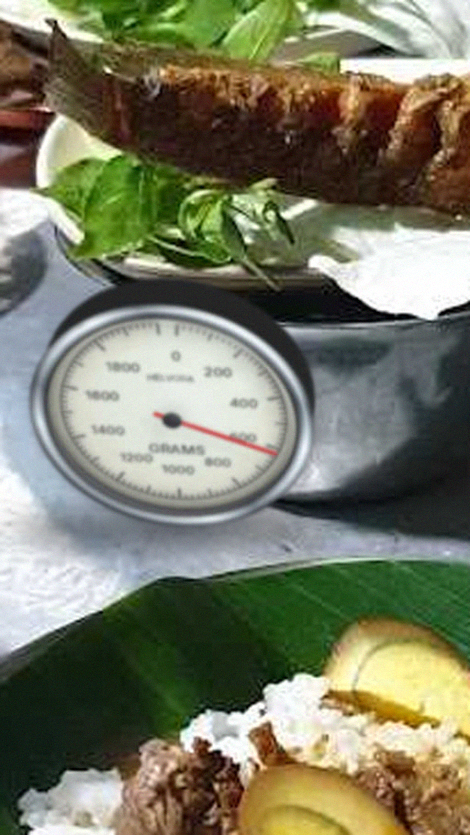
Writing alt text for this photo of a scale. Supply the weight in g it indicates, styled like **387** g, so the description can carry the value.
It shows **600** g
